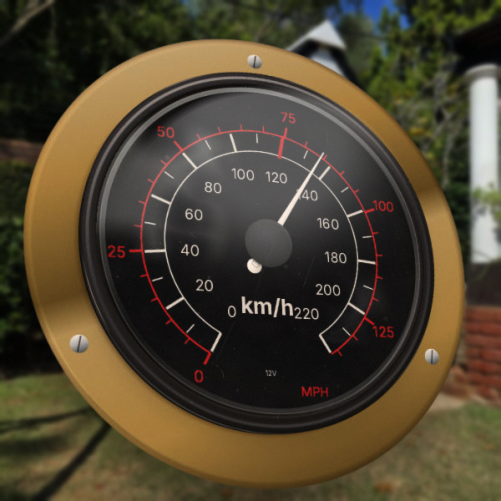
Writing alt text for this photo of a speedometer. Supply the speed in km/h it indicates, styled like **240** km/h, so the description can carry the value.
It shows **135** km/h
